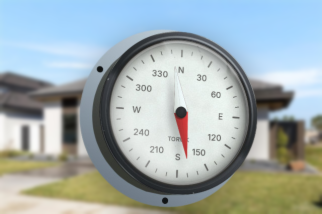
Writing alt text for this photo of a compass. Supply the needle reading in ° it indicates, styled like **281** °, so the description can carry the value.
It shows **170** °
